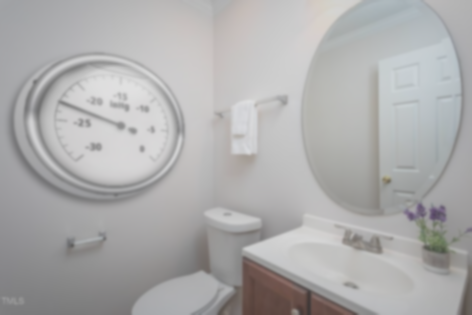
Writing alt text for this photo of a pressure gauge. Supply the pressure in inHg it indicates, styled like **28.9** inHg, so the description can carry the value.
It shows **-23** inHg
